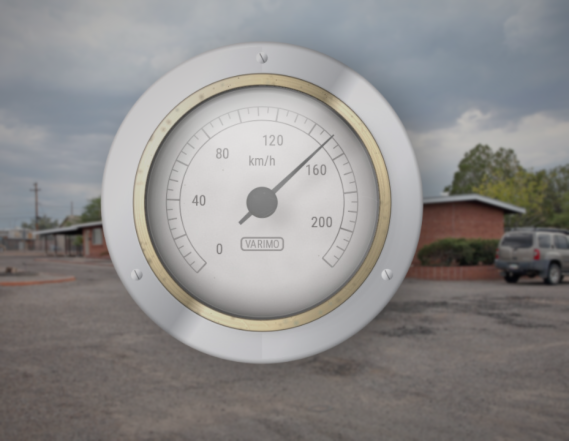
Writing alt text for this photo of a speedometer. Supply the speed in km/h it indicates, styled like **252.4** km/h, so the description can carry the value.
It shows **150** km/h
